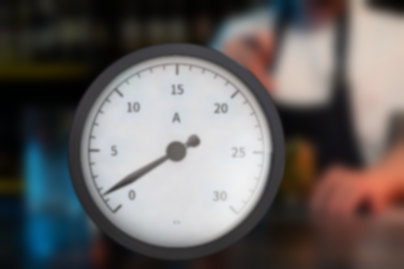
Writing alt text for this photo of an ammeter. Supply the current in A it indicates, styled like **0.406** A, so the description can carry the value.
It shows **1.5** A
